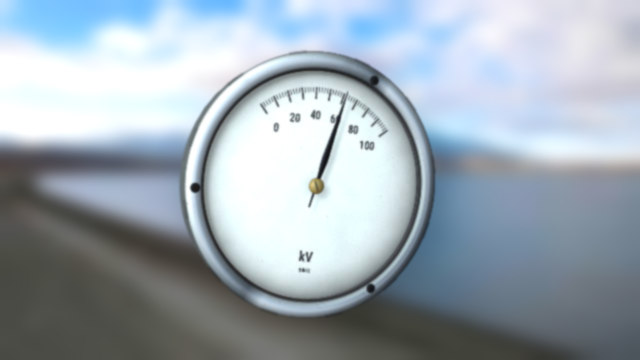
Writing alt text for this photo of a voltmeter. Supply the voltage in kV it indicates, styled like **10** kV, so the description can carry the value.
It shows **60** kV
